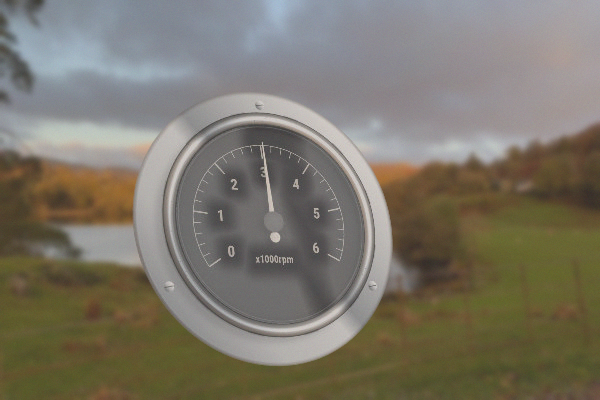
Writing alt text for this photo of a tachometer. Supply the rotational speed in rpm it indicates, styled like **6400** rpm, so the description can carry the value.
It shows **3000** rpm
